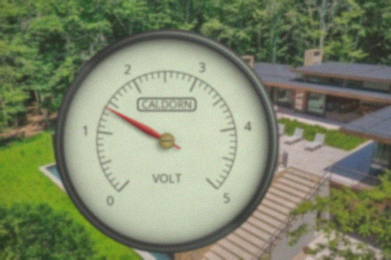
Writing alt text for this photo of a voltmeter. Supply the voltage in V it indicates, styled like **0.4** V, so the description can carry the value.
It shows **1.4** V
